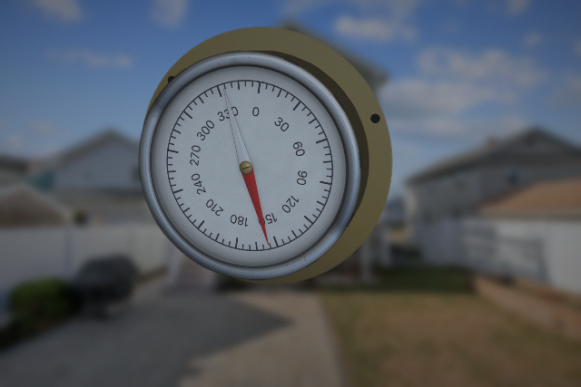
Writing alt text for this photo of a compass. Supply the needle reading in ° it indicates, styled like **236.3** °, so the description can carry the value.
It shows **155** °
